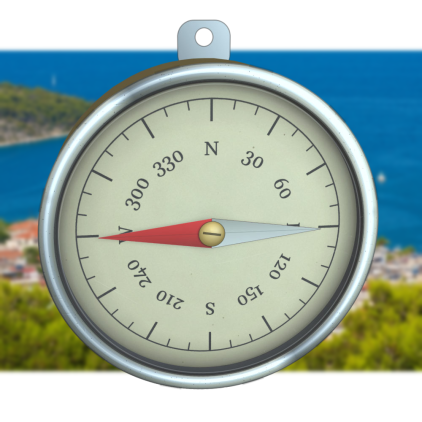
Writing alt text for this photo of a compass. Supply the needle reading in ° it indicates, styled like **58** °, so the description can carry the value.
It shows **270** °
